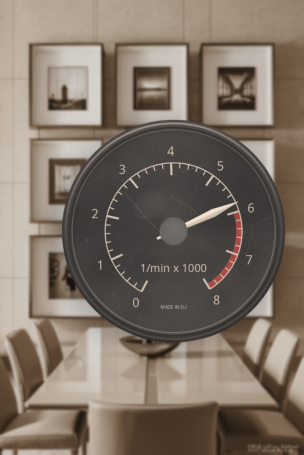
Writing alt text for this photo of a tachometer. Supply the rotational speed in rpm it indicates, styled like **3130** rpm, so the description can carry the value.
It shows **5800** rpm
